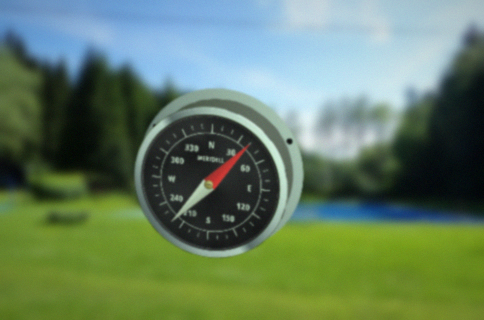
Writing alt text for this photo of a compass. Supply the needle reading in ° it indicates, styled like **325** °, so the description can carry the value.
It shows **40** °
